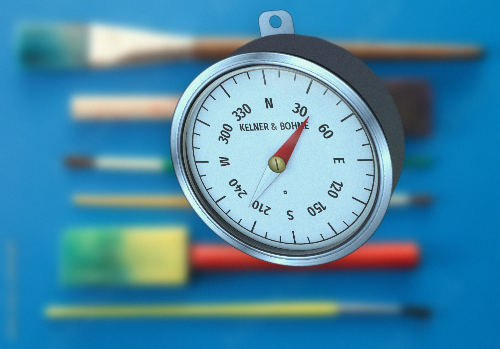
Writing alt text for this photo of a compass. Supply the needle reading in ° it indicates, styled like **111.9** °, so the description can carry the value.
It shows **40** °
